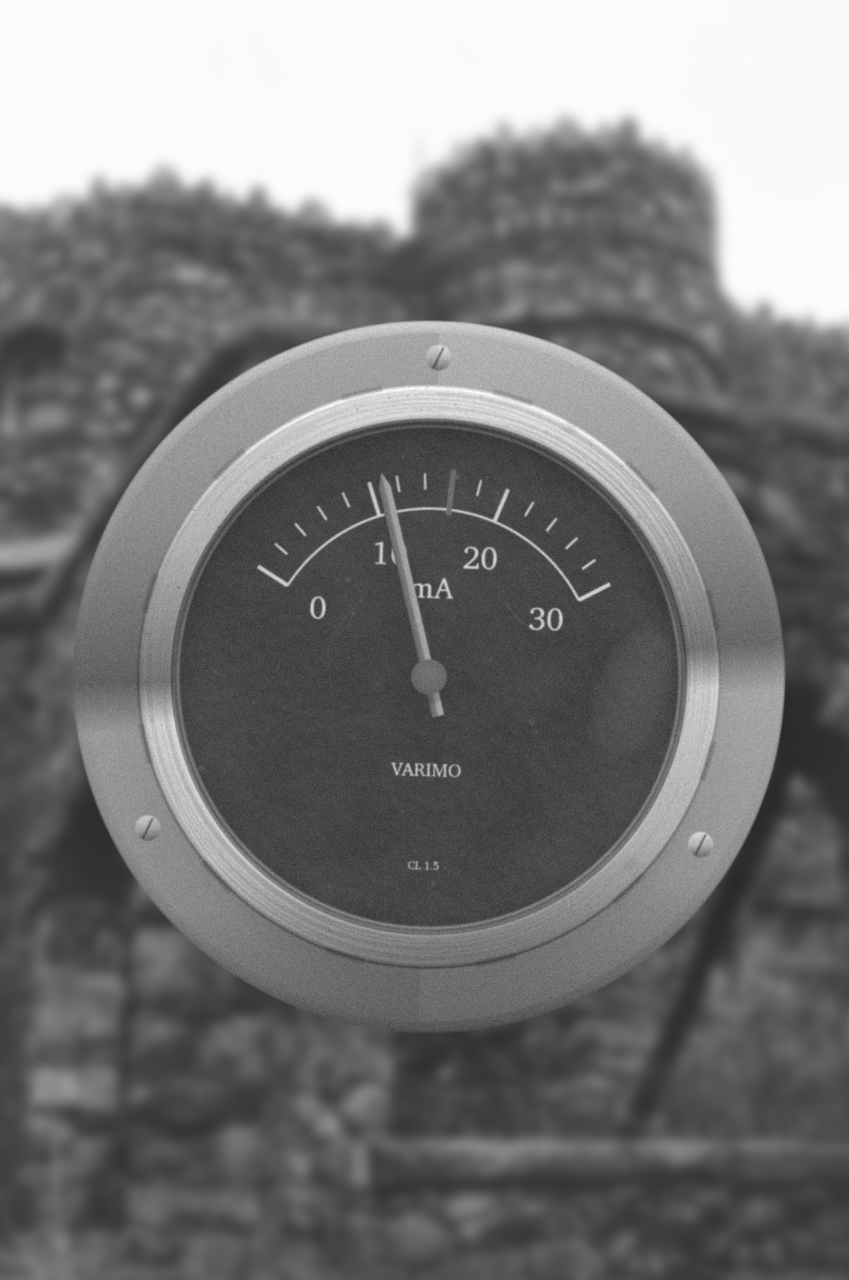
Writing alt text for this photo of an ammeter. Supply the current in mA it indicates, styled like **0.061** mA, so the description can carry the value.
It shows **11** mA
